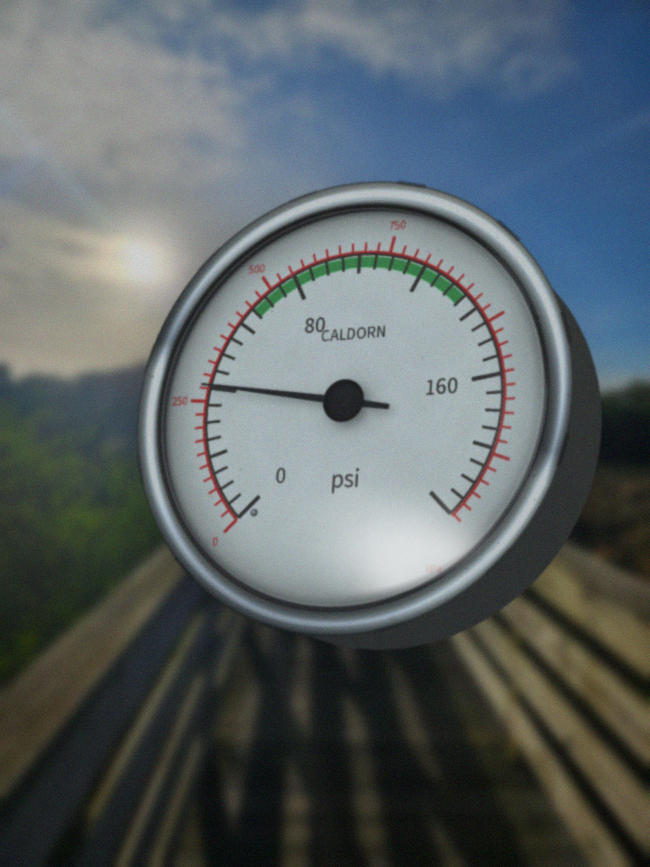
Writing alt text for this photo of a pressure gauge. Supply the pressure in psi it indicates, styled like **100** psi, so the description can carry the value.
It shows **40** psi
